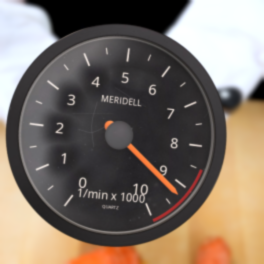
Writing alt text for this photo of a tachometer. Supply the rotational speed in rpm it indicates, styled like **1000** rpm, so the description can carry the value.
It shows **9250** rpm
